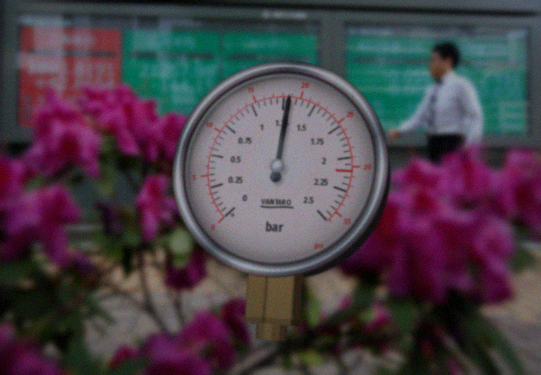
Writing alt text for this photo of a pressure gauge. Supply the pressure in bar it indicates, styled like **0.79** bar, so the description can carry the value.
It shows **1.3** bar
